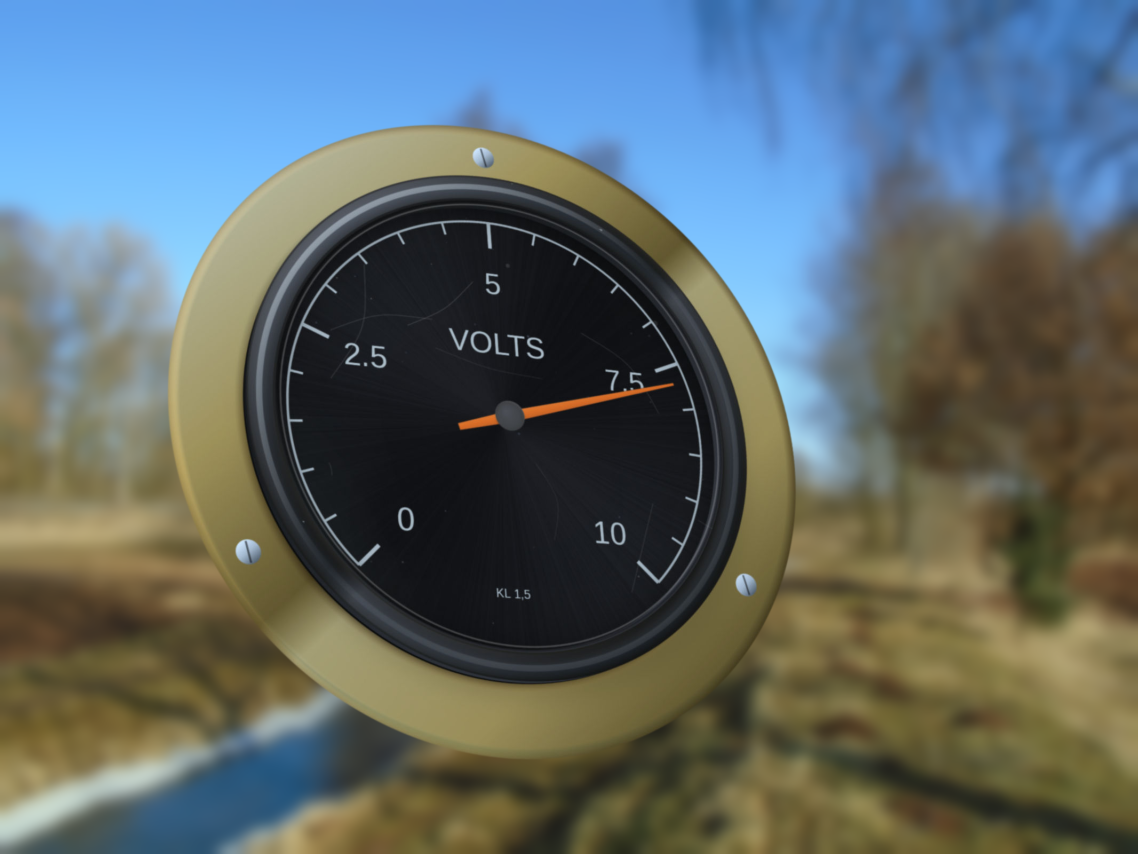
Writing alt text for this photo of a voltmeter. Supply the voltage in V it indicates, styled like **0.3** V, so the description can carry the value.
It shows **7.75** V
